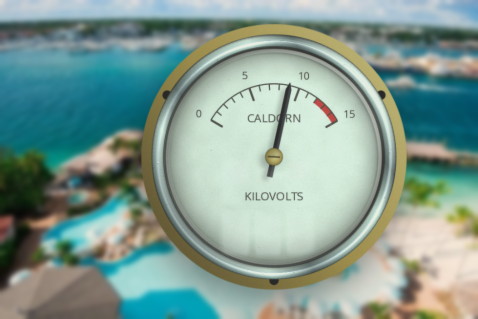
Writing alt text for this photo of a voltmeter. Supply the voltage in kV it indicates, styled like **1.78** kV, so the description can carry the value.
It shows **9** kV
